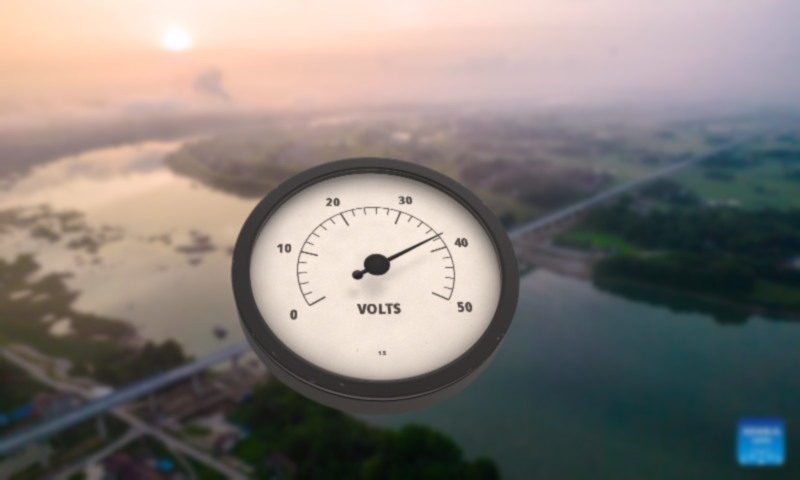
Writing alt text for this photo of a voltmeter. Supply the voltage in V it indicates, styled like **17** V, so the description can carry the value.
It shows **38** V
